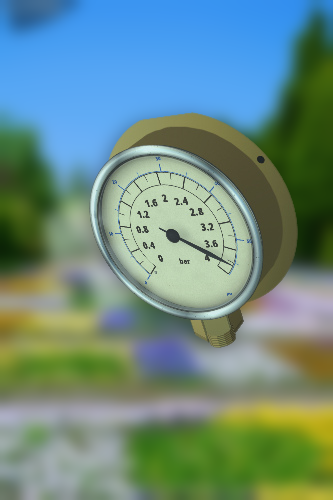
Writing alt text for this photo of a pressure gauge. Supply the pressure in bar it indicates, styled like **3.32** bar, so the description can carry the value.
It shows **3.8** bar
